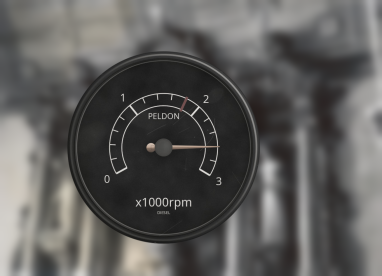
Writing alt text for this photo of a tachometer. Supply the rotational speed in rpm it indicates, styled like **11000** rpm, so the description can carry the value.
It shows **2600** rpm
